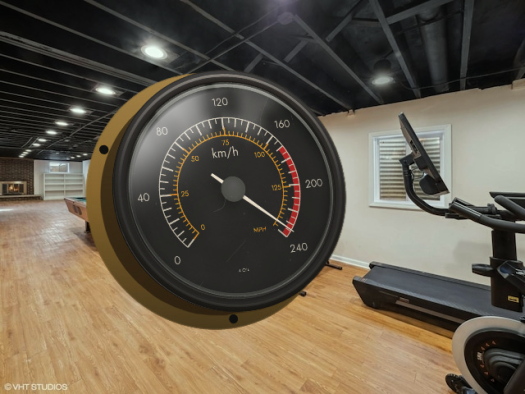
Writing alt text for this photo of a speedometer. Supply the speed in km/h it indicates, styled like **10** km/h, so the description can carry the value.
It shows **235** km/h
